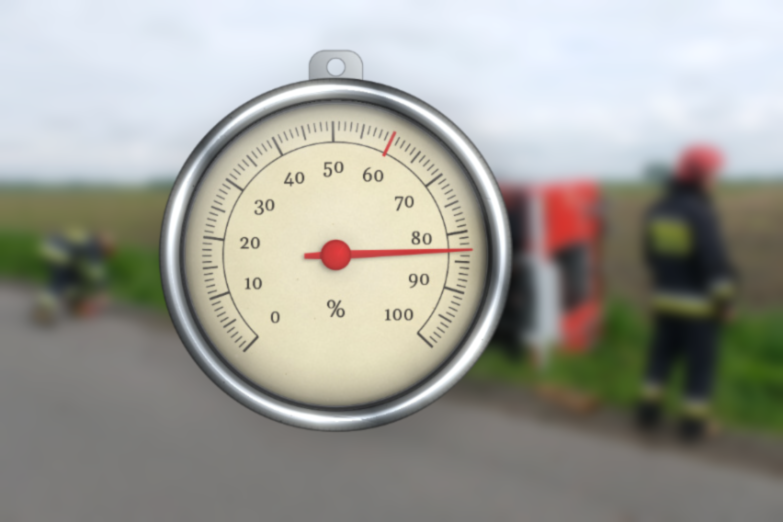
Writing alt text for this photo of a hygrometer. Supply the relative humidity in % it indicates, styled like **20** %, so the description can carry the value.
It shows **83** %
